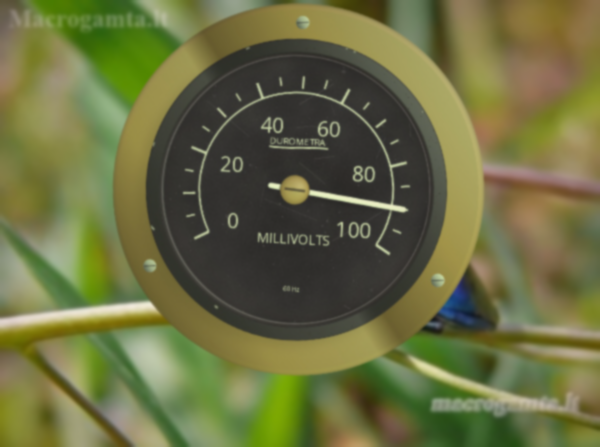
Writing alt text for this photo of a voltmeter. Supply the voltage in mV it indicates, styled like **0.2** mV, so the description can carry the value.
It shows **90** mV
